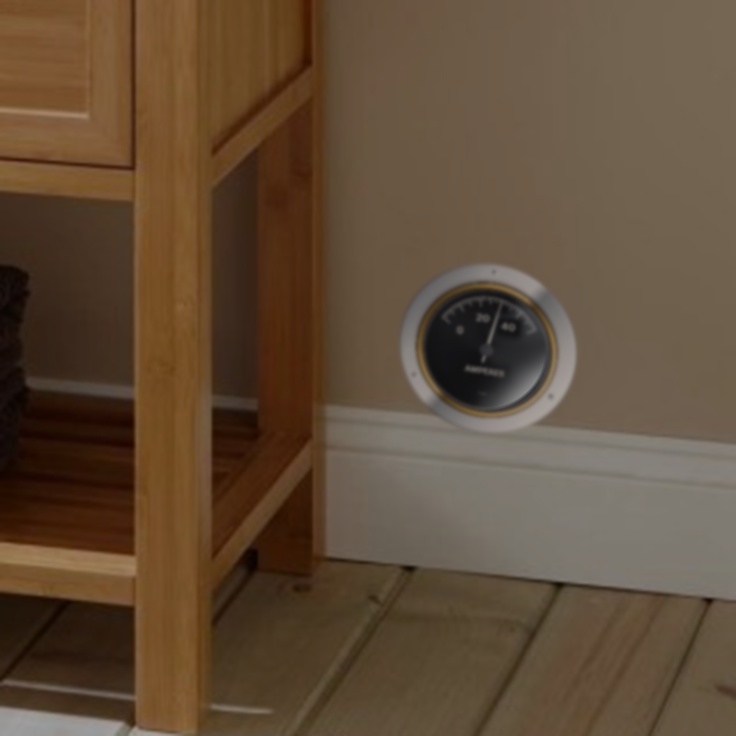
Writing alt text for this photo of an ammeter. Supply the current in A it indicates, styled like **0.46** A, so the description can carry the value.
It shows **30** A
